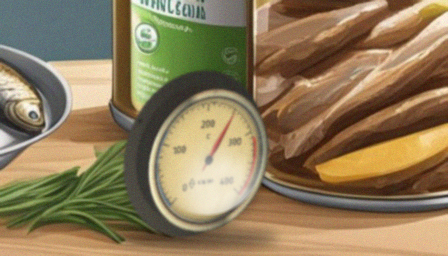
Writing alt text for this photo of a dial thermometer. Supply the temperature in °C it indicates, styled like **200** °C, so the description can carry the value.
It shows **250** °C
